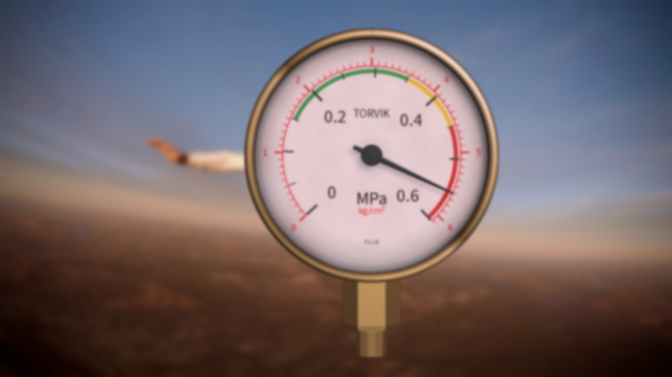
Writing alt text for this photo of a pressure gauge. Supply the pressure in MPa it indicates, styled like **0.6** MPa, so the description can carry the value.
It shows **0.55** MPa
